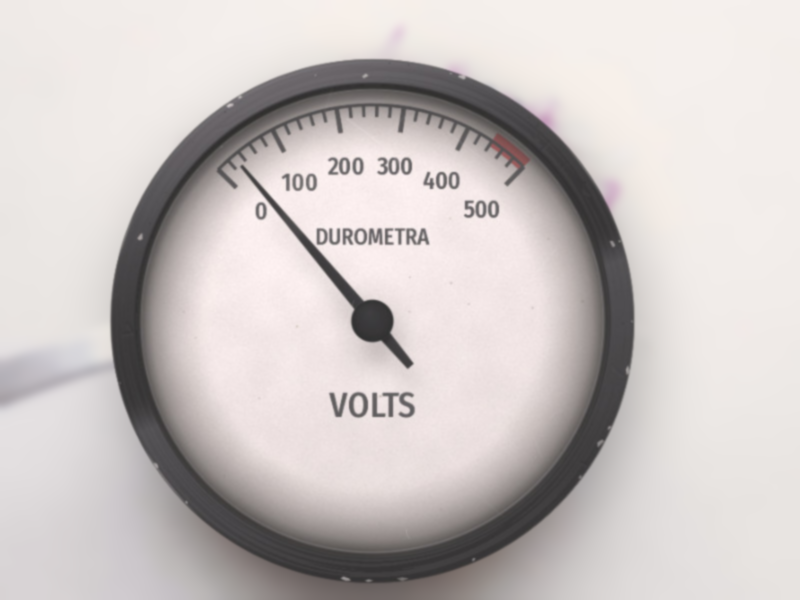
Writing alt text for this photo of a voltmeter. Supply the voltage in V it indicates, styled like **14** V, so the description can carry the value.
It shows **30** V
